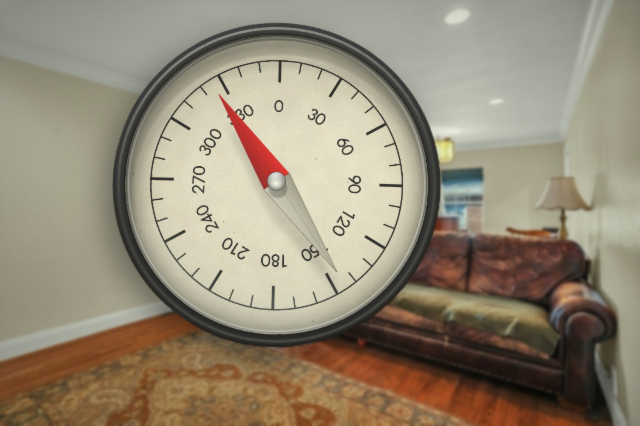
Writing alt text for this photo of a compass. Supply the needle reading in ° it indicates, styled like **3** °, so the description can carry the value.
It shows **325** °
